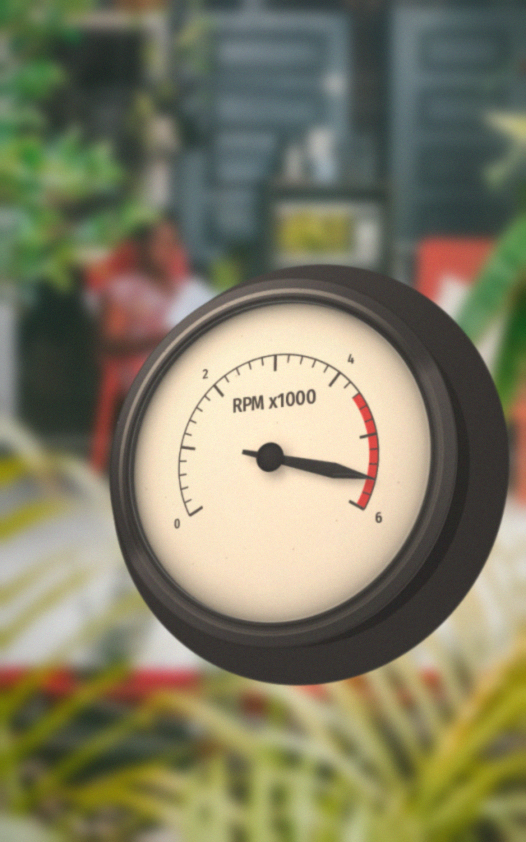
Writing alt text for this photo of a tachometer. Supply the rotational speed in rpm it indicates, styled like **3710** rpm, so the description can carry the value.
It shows **5600** rpm
